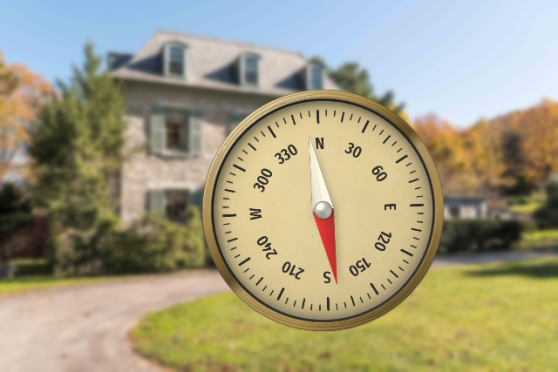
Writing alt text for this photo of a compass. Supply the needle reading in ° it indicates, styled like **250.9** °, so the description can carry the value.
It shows **172.5** °
